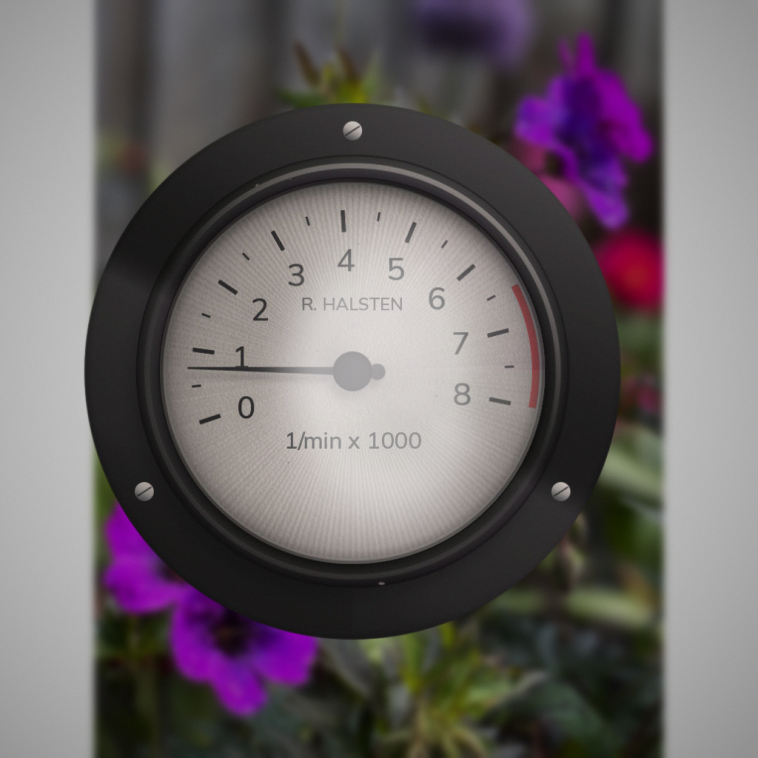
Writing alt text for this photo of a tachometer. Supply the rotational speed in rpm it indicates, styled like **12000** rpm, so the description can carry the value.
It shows **750** rpm
